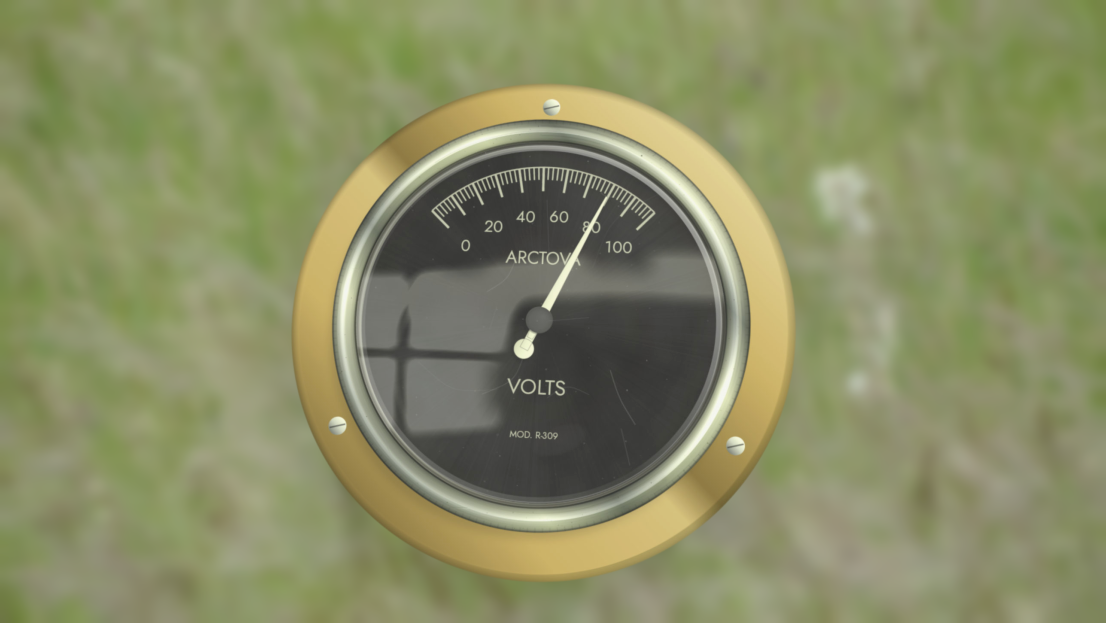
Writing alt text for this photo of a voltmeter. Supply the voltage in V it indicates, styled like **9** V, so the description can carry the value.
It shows **80** V
